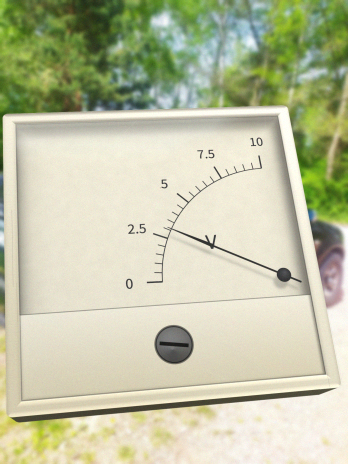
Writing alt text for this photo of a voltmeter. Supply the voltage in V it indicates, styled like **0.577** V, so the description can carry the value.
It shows **3** V
